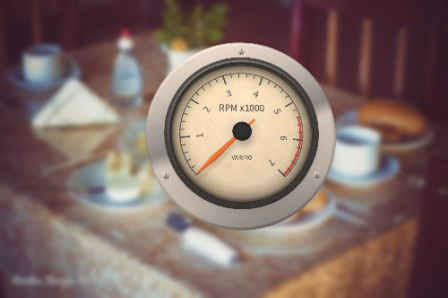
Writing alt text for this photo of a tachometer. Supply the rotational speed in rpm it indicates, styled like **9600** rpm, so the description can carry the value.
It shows **0** rpm
